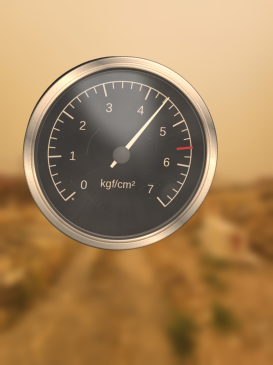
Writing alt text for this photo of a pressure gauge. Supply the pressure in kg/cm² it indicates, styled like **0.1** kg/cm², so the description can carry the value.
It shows **4.4** kg/cm²
